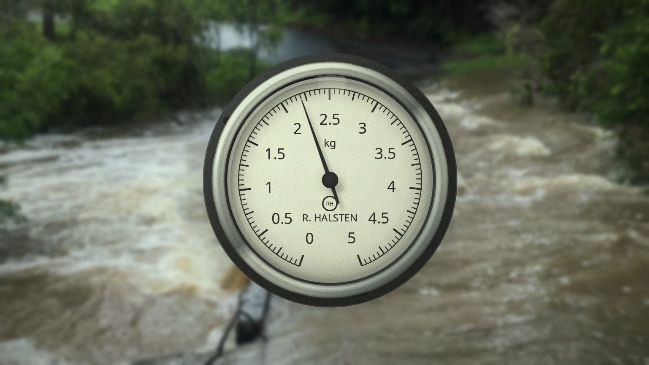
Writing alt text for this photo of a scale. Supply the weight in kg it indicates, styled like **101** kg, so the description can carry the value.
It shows **2.2** kg
